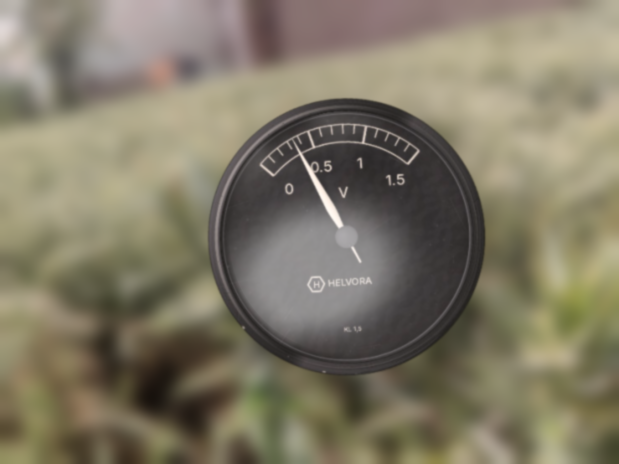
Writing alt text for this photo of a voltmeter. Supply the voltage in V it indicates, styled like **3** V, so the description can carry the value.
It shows **0.35** V
